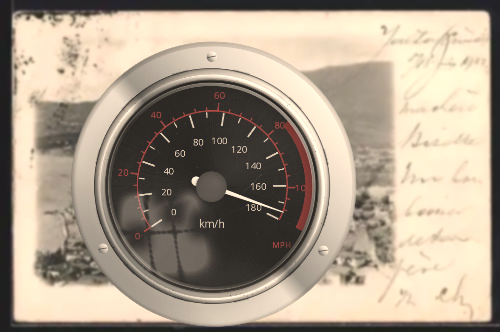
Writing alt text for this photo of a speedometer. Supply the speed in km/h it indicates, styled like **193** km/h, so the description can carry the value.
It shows **175** km/h
